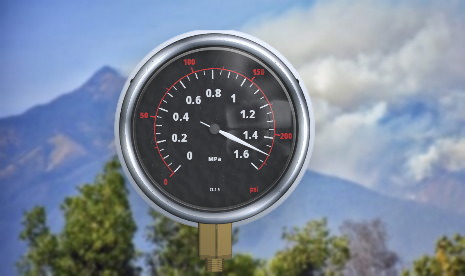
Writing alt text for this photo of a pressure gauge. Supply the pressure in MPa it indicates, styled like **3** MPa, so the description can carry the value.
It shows **1.5** MPa
